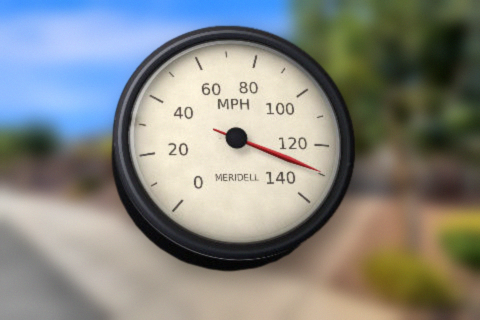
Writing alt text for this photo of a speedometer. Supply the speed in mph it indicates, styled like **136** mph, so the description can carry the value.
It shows **130** mph
